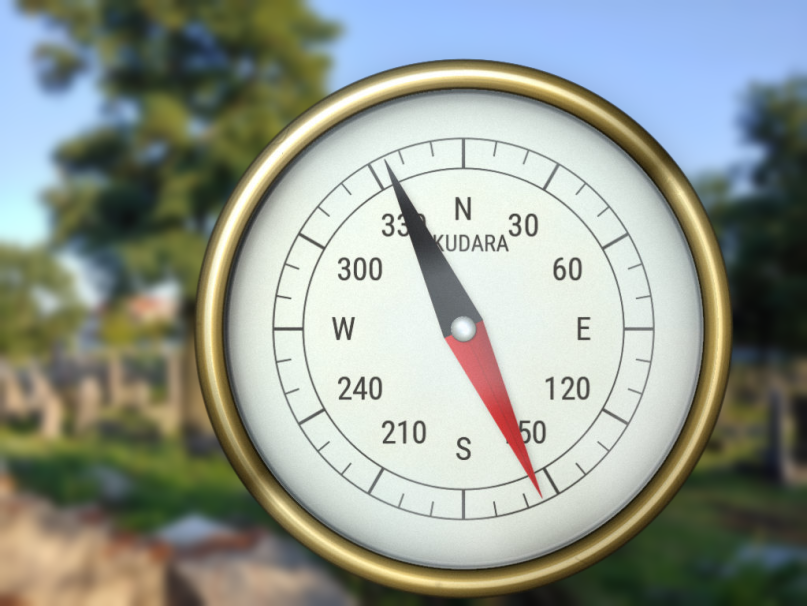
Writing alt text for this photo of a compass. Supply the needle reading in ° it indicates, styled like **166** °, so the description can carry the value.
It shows **155** °
